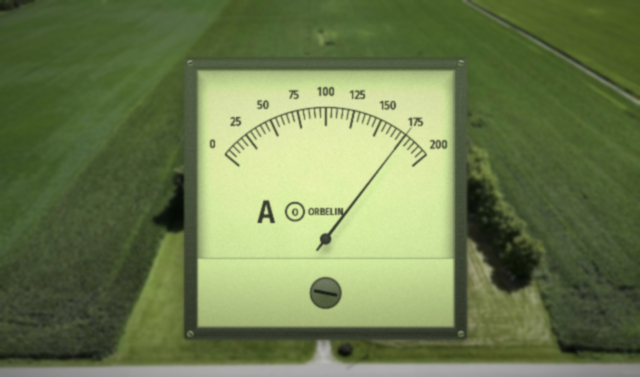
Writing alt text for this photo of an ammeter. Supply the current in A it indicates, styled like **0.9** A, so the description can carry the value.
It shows **175** A
